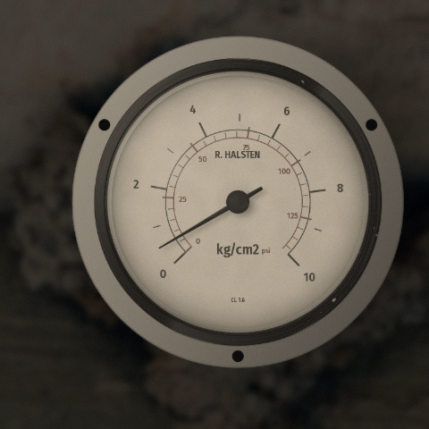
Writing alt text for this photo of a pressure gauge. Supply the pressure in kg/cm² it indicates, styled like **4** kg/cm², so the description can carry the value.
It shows **0.5** kg/cm²
